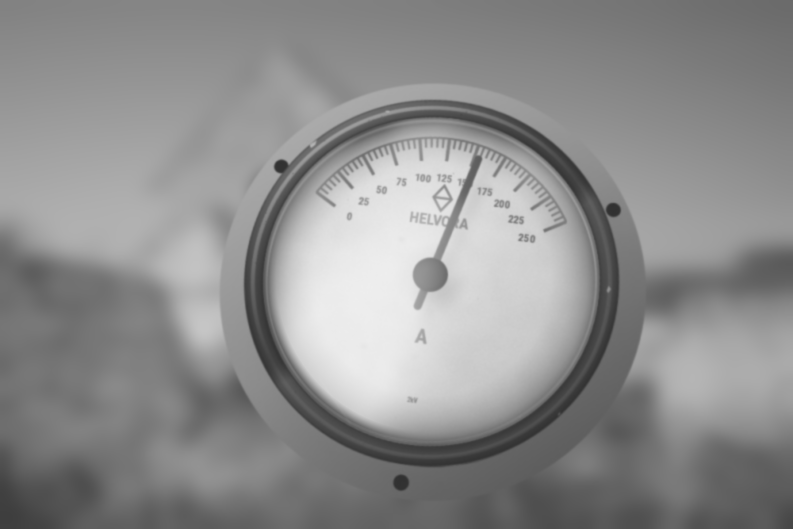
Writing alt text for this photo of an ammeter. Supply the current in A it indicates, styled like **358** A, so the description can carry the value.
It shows **155** A
